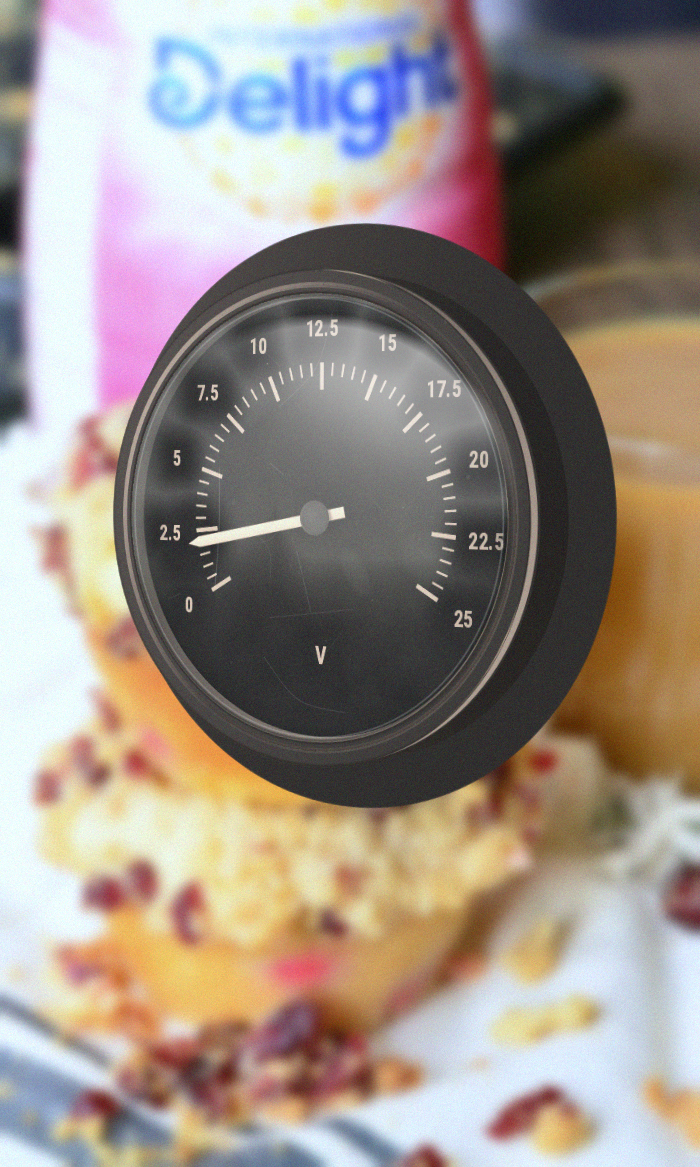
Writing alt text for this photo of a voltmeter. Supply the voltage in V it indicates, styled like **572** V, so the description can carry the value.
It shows **2** V
